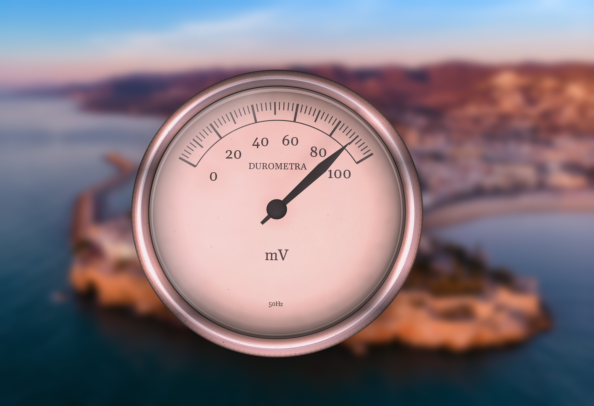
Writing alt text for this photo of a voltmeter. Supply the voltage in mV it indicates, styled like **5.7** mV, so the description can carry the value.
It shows **90** mV
